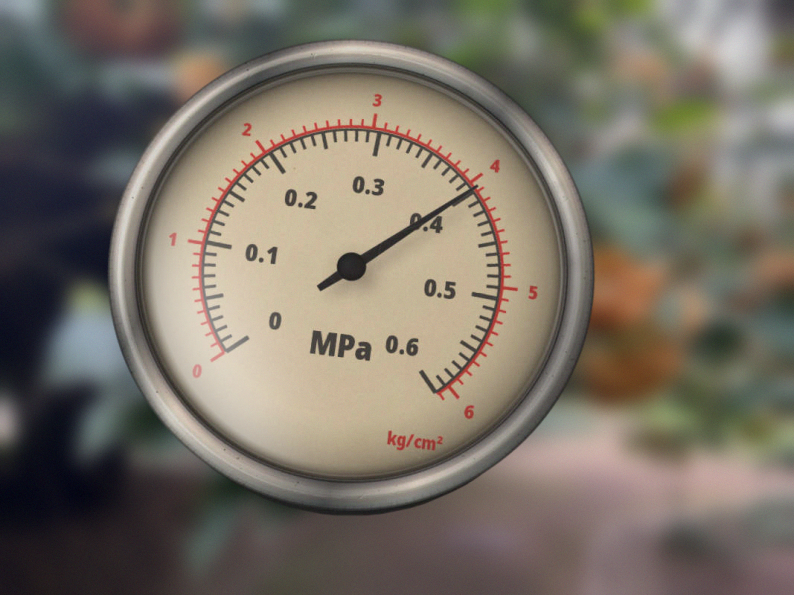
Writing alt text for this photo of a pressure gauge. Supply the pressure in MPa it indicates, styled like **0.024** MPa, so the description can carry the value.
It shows **0.4** MPa
